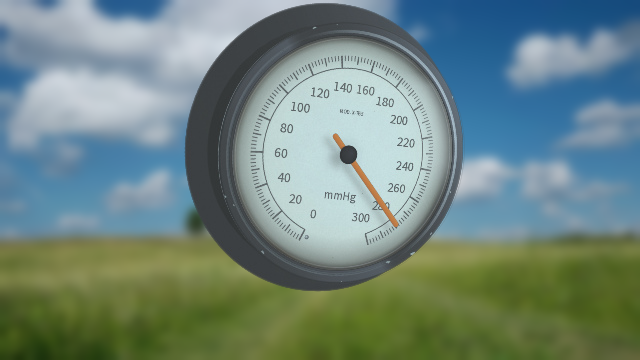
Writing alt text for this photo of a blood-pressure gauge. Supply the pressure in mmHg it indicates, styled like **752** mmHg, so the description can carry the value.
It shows **280** mmHg
